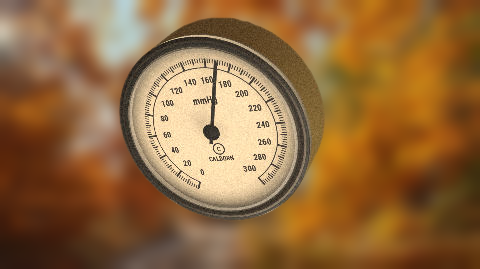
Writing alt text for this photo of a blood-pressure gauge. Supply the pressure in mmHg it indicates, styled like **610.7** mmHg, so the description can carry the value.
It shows **170** mmHg
